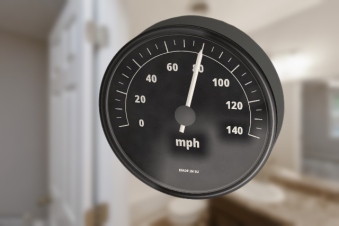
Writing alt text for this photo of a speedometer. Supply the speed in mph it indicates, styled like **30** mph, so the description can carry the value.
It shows **80** mph
